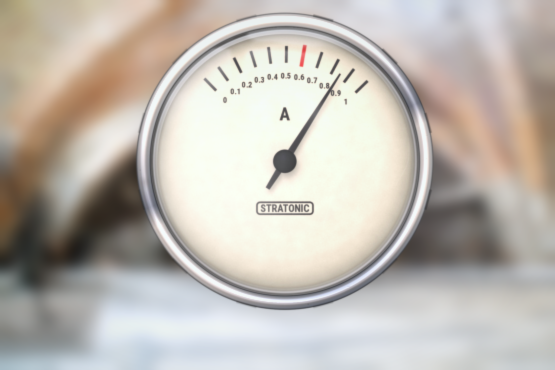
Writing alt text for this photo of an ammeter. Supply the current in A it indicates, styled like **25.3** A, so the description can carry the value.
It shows **0.85** A
